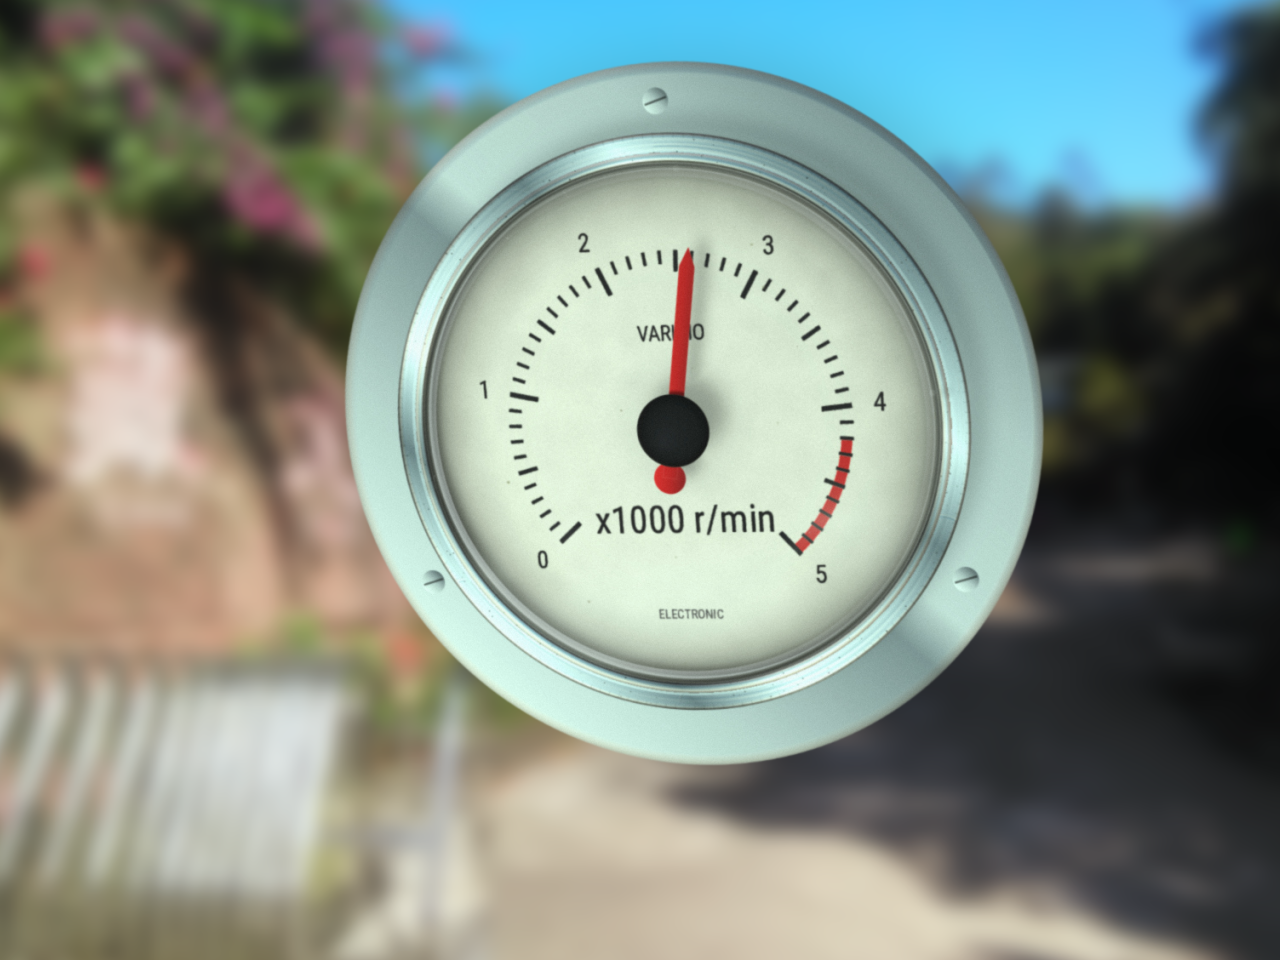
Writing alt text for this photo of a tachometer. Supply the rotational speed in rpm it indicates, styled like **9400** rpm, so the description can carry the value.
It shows **2600** rpm
